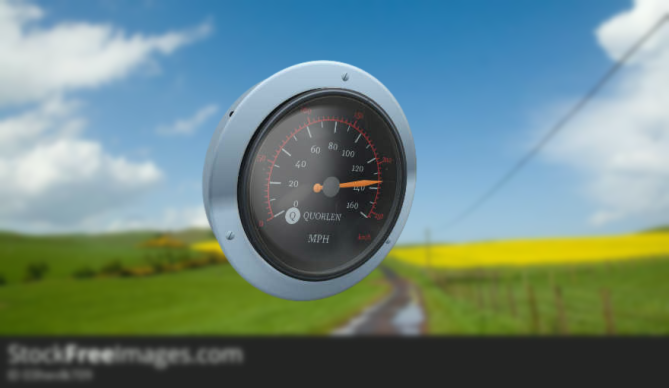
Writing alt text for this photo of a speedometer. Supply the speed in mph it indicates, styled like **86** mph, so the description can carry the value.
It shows **135** mph
